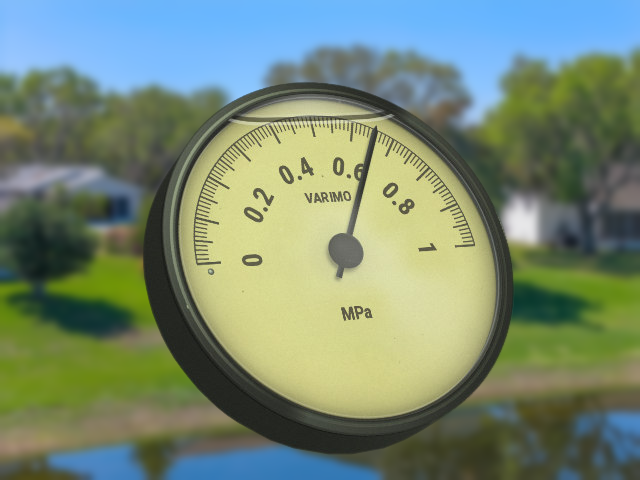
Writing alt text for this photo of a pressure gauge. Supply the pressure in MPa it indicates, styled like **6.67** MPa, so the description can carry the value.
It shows **0.65** MPa
